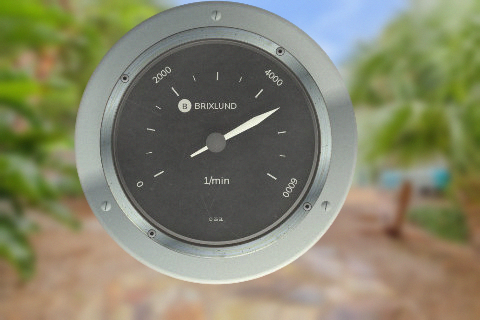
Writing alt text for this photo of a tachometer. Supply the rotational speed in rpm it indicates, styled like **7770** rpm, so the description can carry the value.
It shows **4500** rpm
